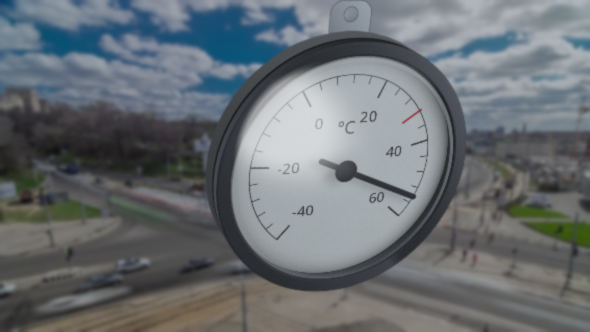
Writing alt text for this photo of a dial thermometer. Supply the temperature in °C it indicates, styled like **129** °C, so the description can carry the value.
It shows **54** °C
